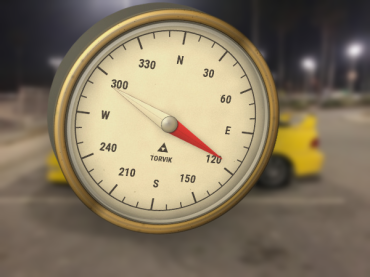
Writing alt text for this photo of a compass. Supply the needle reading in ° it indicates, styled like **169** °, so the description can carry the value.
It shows **115** °
